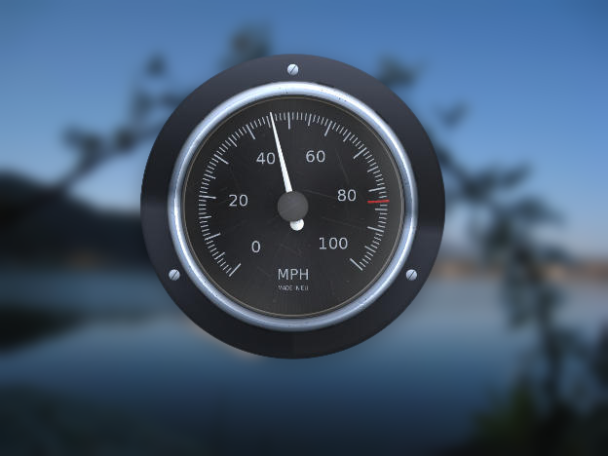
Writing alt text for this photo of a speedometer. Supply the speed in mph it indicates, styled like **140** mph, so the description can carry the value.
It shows **46** mph
